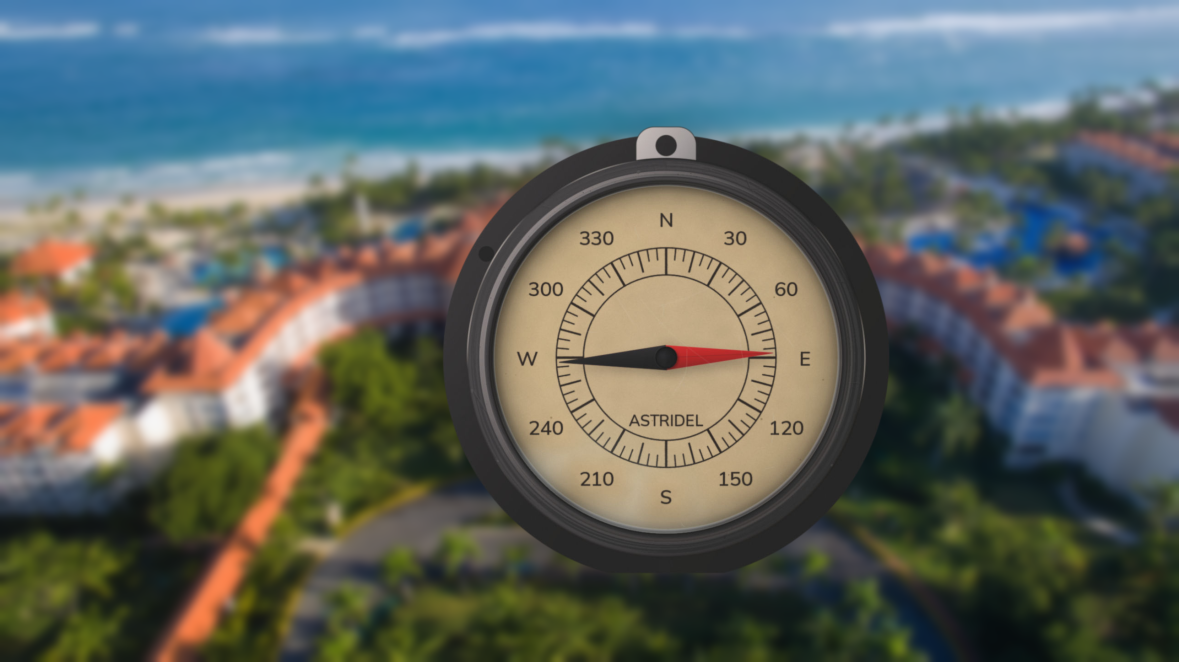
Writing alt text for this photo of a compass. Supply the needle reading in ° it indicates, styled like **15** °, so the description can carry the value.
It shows **87.5** °
